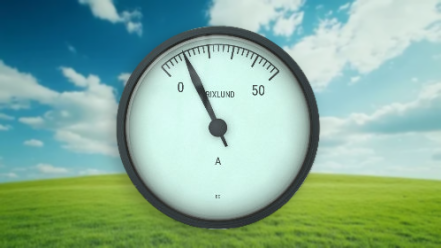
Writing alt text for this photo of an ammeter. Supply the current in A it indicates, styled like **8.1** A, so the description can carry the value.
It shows **10** A
